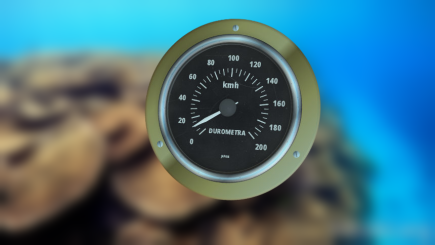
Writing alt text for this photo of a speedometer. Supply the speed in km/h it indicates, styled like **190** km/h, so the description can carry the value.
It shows **10** km/h
